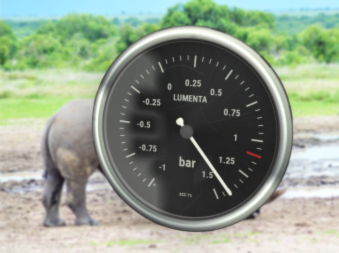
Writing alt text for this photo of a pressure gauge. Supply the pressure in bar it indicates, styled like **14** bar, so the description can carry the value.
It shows **1.4** bar
